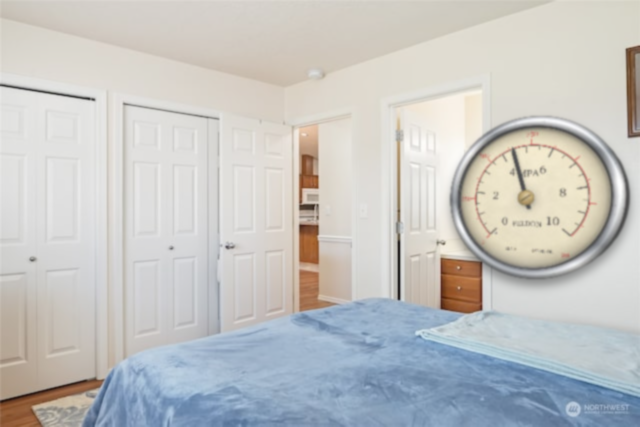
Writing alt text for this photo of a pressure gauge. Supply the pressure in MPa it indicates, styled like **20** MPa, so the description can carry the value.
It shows **4.5** MPa
